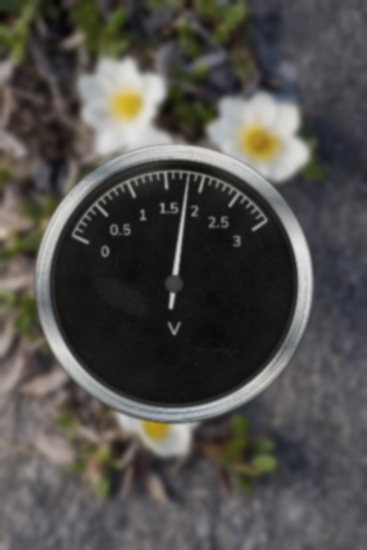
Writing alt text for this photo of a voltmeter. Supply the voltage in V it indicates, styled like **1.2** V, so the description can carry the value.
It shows **1.8** V
